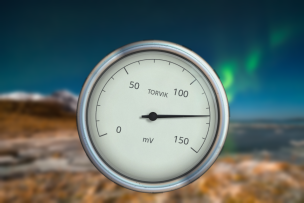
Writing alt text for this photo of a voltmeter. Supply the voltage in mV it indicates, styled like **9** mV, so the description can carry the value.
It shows **125** mV
